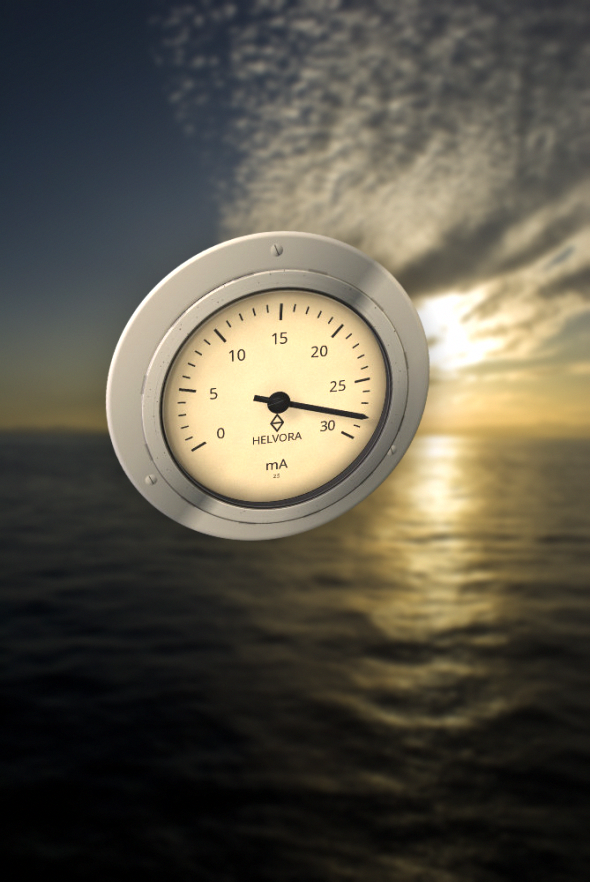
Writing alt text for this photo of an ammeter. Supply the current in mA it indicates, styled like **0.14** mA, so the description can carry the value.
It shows **28** mA
